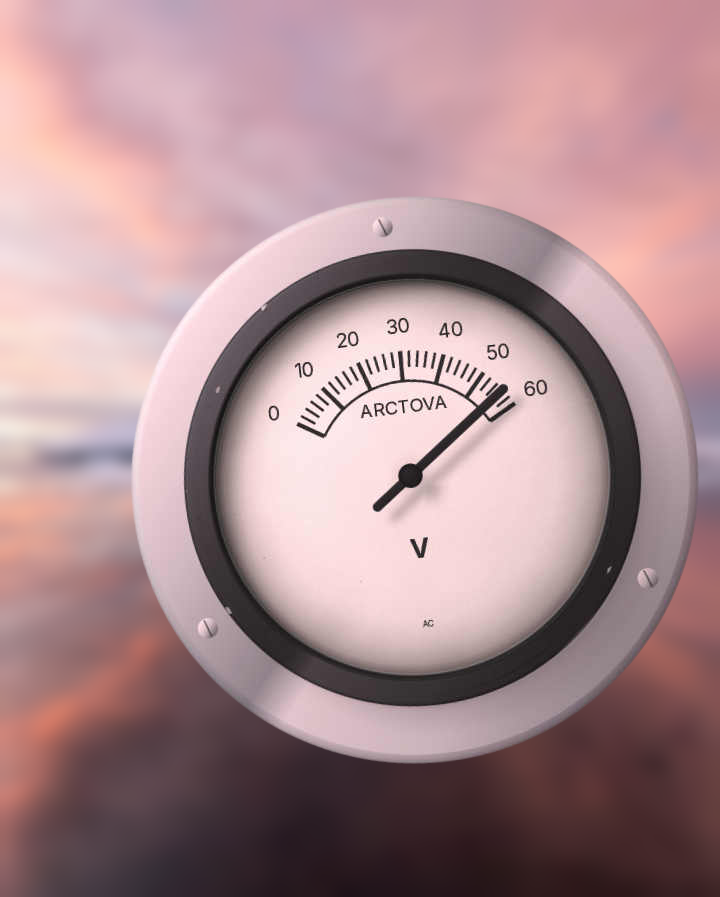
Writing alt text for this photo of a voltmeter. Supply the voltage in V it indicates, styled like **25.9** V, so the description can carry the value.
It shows **56** V
